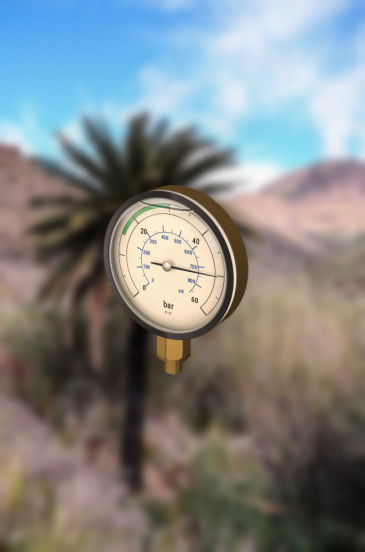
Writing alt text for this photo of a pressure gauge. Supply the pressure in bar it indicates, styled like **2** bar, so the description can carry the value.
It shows **50** bar
